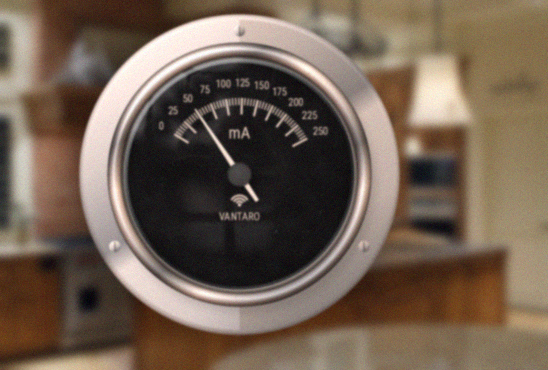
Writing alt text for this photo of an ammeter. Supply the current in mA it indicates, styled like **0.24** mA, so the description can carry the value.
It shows **50** mA
